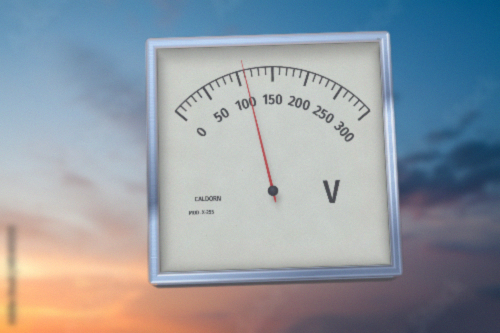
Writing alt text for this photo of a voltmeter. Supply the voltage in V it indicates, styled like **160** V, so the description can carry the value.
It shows **110** V
